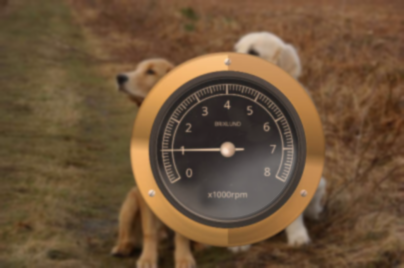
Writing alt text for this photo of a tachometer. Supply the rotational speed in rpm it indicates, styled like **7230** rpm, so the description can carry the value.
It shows **1000** rpm
